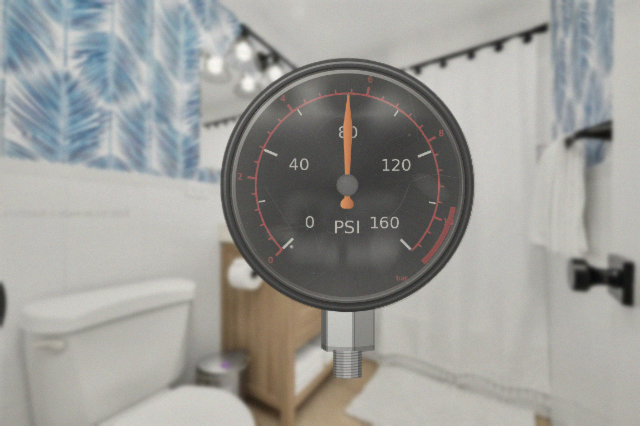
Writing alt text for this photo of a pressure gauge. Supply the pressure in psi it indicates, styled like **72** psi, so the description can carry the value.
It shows **80** psi
